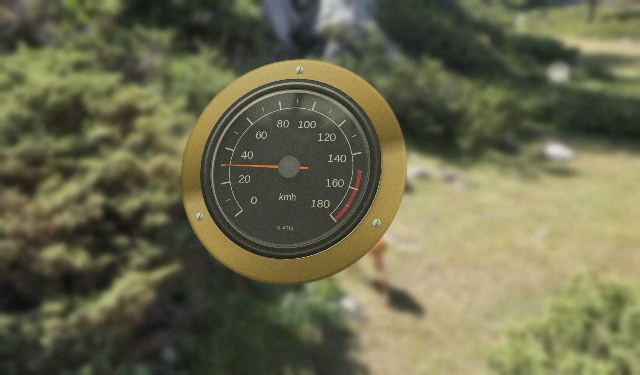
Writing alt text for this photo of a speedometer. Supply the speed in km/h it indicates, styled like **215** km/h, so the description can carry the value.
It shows **30** km/h
